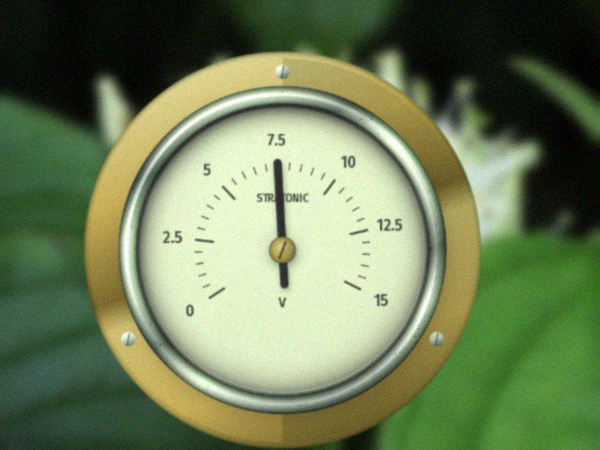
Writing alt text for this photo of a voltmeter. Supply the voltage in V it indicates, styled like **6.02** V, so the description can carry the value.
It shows **7.5** V
